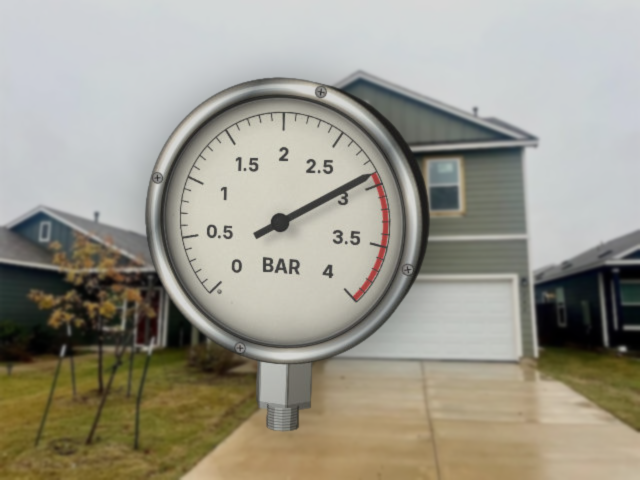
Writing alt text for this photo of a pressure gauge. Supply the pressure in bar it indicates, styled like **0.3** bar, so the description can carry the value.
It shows **2.9** bar
